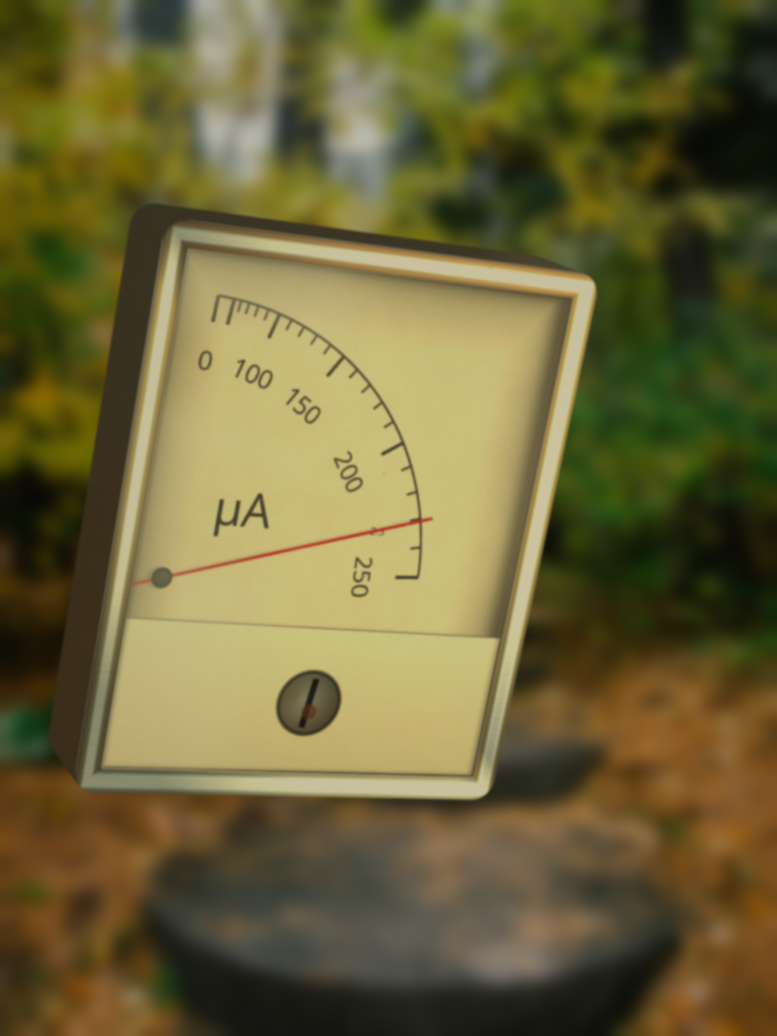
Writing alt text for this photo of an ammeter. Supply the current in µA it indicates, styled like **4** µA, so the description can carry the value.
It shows **230** µA
